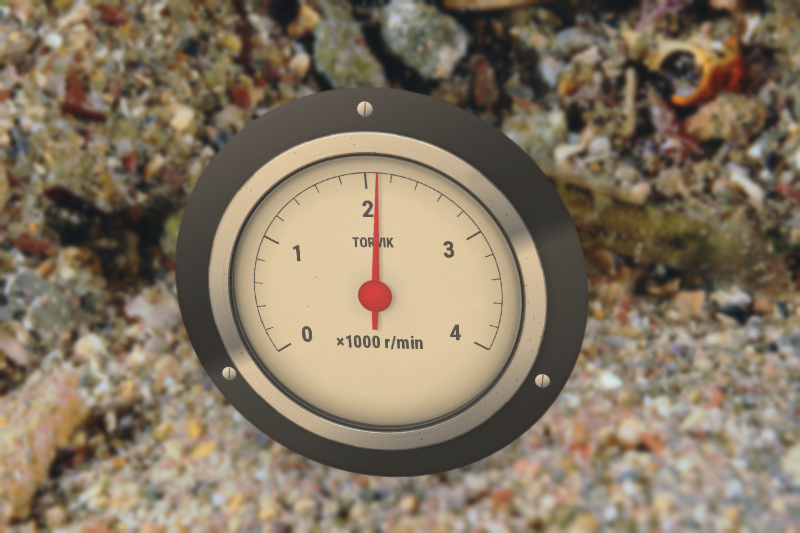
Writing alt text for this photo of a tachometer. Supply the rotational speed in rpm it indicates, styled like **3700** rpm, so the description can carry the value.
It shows **2100** rpm
